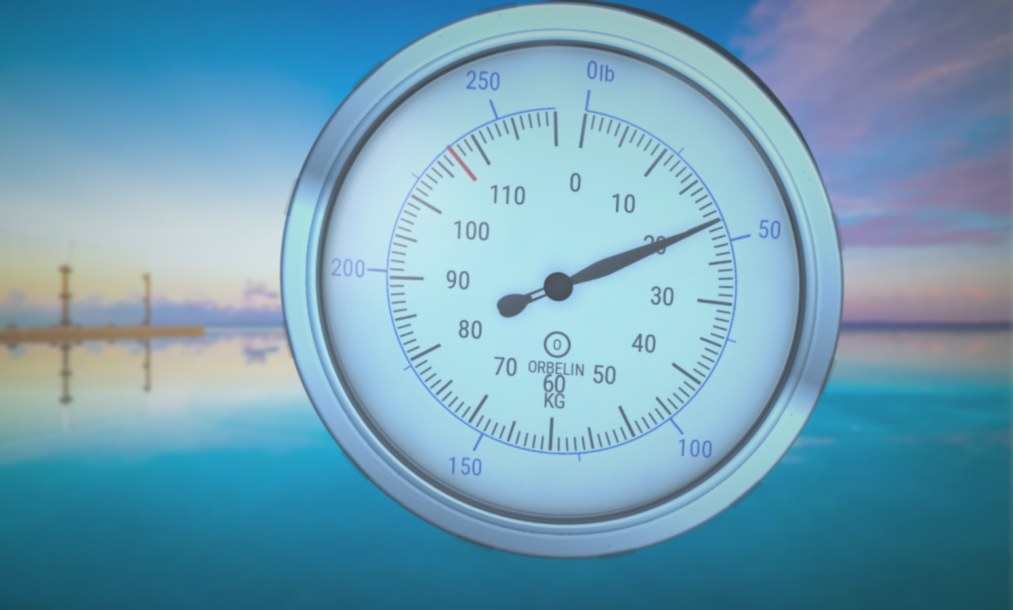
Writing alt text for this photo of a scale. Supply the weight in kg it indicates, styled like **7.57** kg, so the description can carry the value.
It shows **20** kg
